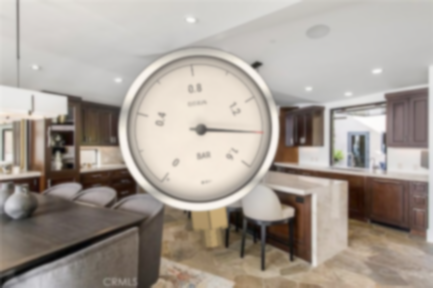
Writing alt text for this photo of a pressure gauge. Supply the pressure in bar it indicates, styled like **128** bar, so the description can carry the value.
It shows **1.4** bar
